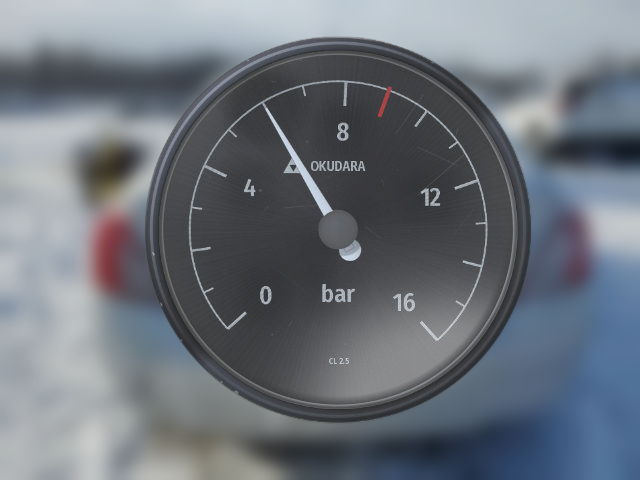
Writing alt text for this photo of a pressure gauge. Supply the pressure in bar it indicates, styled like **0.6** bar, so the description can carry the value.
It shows **6** bar
